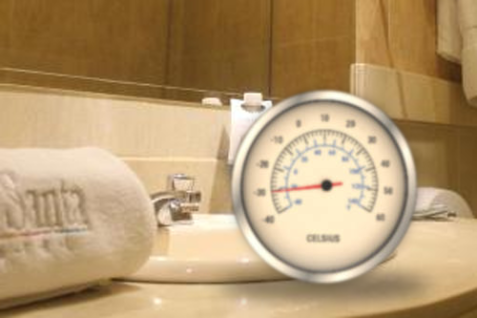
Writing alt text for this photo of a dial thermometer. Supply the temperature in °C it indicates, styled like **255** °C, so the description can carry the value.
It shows **-30** °C
